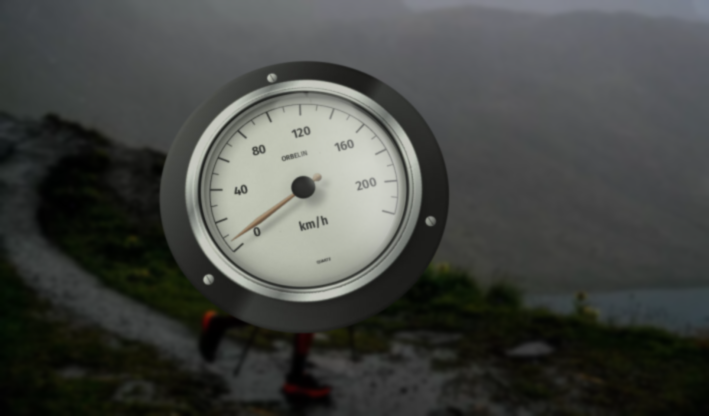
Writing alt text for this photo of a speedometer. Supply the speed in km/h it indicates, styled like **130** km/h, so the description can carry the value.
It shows **5** km/h
